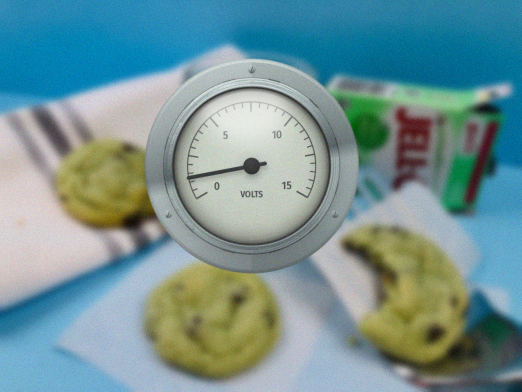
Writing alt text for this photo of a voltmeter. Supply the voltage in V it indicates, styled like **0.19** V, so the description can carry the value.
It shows **1.25** V
